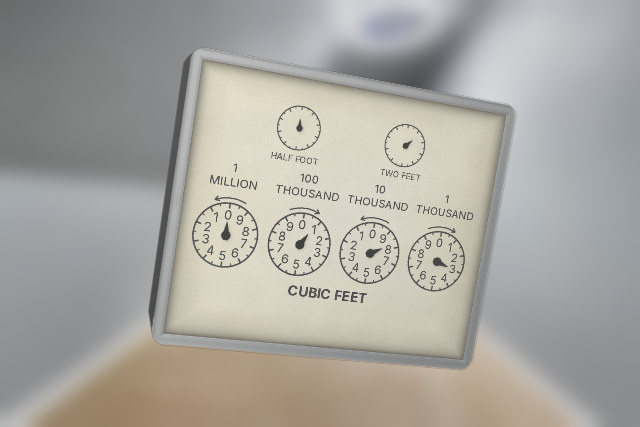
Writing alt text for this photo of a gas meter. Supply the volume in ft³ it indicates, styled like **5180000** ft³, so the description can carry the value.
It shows **8300** ft³
